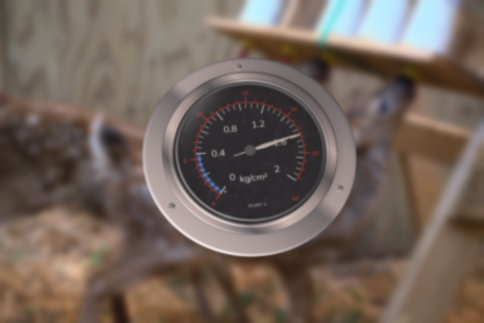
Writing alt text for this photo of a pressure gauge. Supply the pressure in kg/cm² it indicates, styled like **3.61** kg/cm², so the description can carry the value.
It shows **1.6** kg/cm²
